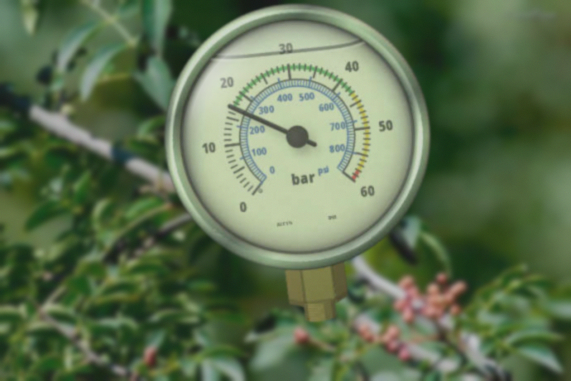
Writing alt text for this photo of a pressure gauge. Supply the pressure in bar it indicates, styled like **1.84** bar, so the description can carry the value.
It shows **17** bar
